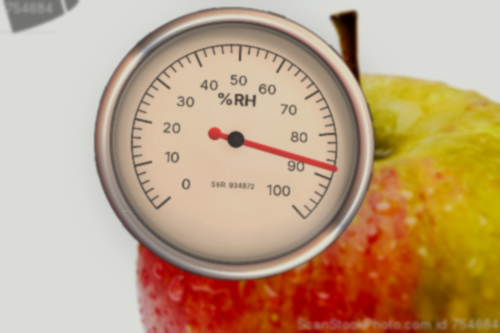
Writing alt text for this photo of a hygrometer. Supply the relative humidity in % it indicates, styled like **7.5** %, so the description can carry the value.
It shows **88** %
